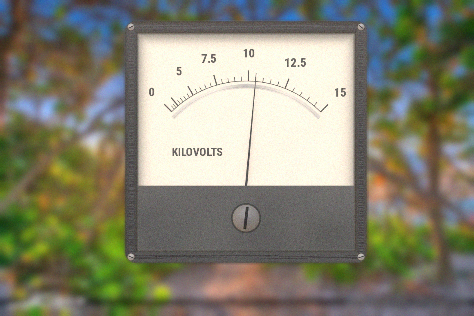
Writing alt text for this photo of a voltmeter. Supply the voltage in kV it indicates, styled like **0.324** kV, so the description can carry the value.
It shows **10.5** kV
